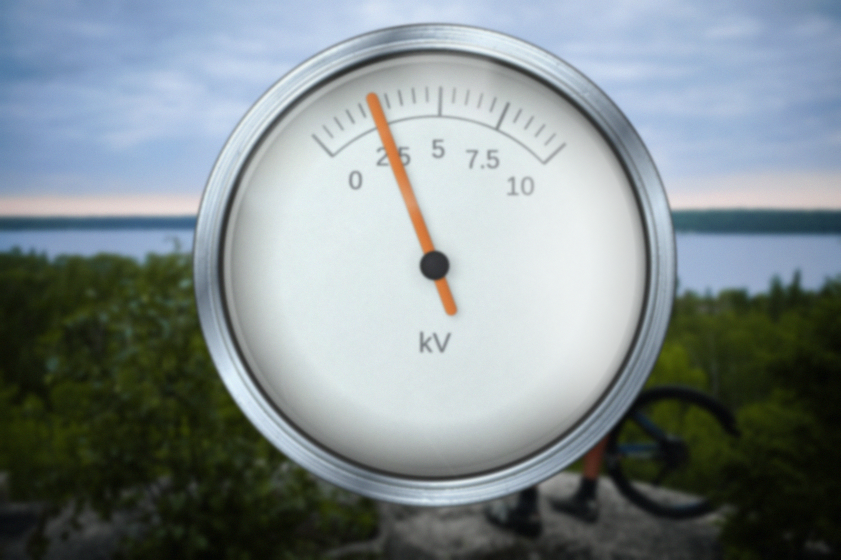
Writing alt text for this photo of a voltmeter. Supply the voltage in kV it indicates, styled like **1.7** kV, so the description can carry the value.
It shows **2.5** kV
